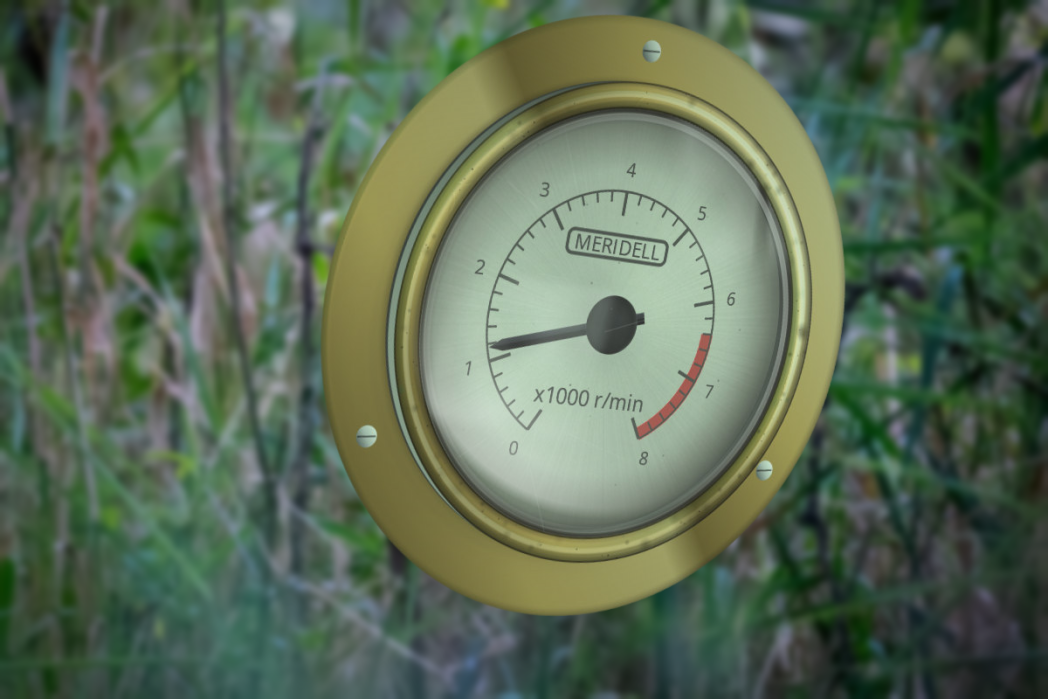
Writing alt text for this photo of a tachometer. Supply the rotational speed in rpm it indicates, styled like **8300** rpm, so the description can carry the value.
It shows **1200** rpm
